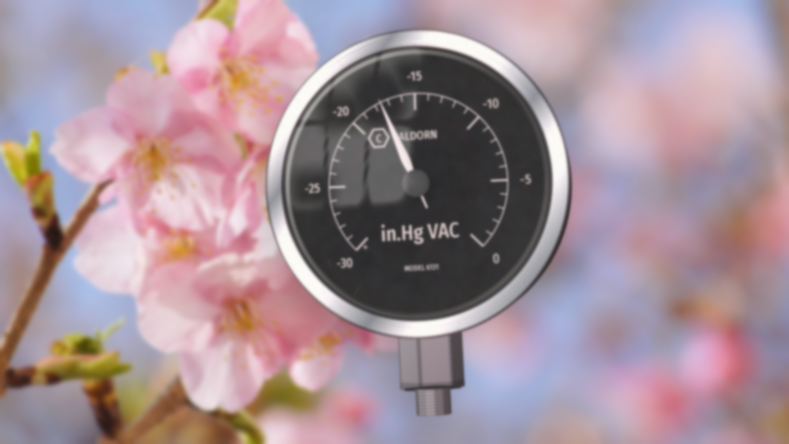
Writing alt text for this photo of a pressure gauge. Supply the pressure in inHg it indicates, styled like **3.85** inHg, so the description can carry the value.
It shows **-17.5** inHg
